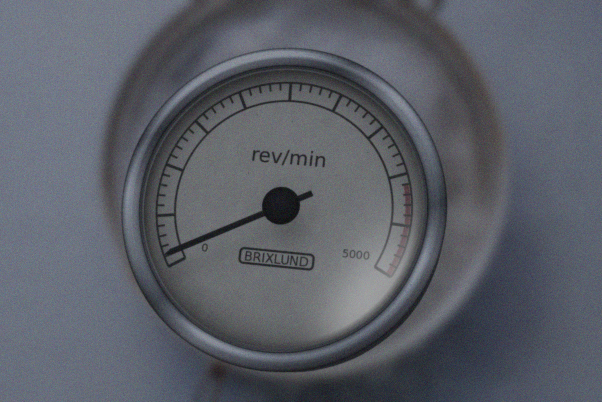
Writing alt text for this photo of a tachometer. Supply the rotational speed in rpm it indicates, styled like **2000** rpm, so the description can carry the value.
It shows **100** rpm
